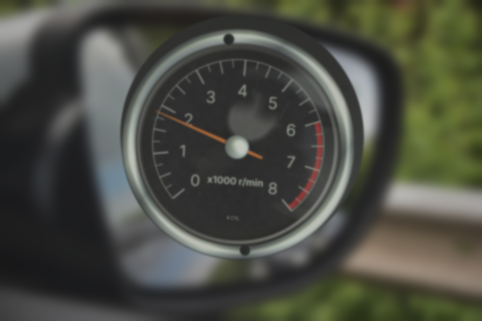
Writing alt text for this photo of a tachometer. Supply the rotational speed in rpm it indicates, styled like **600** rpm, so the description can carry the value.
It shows **1875** rpm
